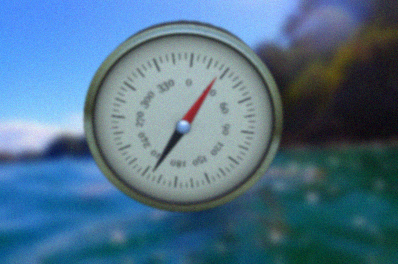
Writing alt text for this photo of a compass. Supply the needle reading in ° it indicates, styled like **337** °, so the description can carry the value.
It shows **25** °
